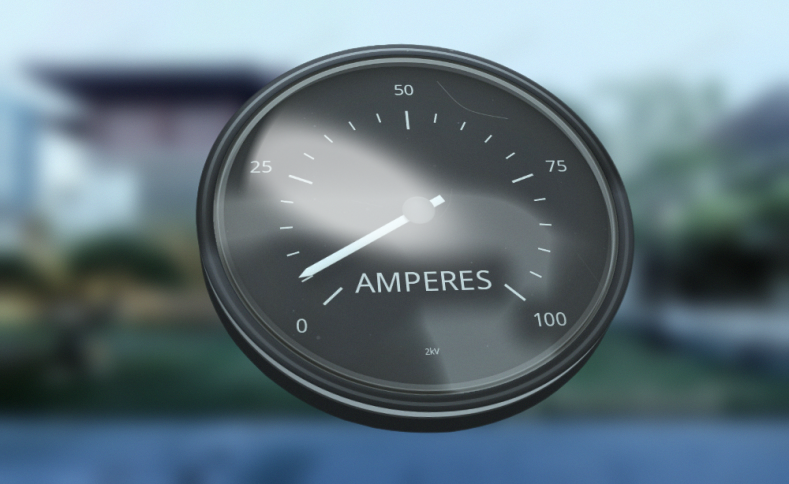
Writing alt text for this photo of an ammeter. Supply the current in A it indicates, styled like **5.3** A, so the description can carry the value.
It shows **5** A
